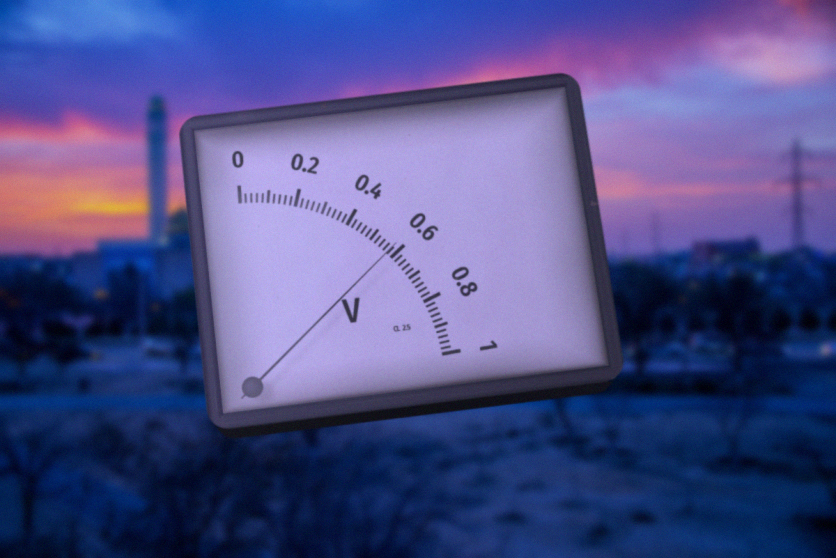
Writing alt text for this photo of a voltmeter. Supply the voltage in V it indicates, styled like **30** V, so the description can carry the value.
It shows **0.58** V
